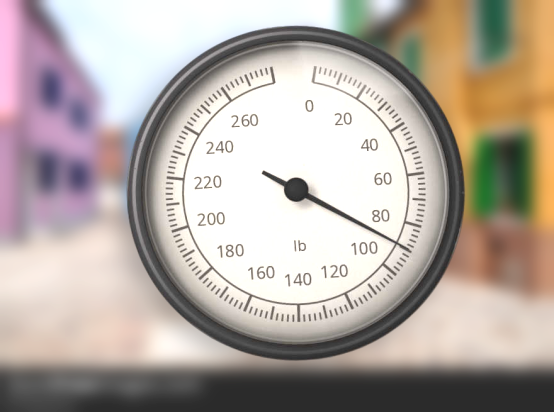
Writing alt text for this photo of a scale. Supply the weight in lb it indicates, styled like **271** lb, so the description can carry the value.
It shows **90** lb
